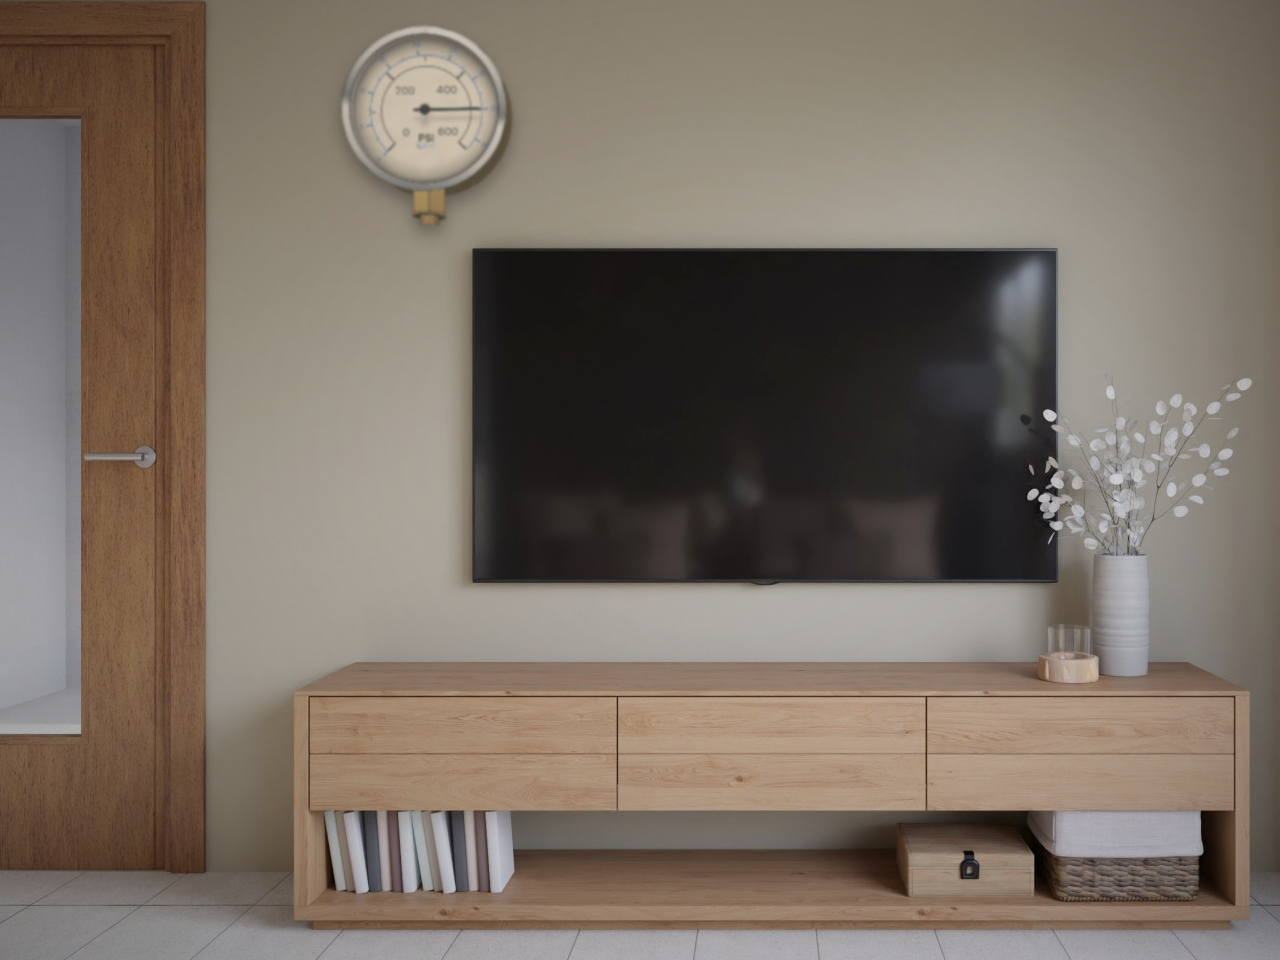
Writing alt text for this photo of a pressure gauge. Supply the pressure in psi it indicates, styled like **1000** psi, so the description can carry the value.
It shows **500** psi
